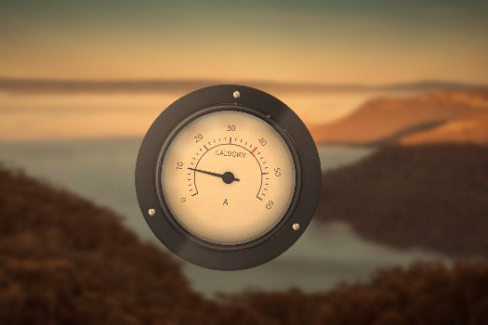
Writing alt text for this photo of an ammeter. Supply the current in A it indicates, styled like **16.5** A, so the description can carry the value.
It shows **10** A
